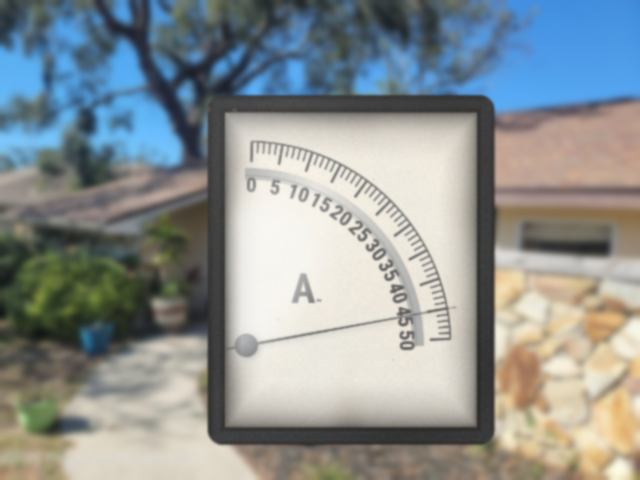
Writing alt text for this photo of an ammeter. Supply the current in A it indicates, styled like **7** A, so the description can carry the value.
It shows **45** A
